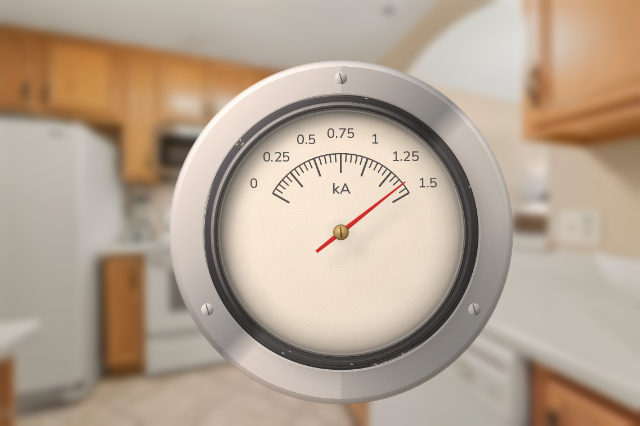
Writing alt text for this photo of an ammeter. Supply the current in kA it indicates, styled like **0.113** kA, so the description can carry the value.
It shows **1.4** kA
